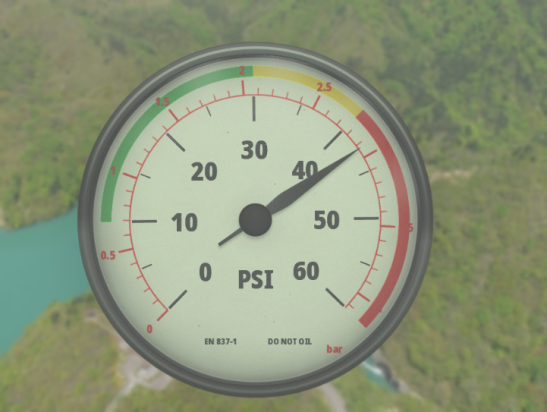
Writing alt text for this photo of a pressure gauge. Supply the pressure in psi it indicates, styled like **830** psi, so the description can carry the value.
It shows **42.5** psi
